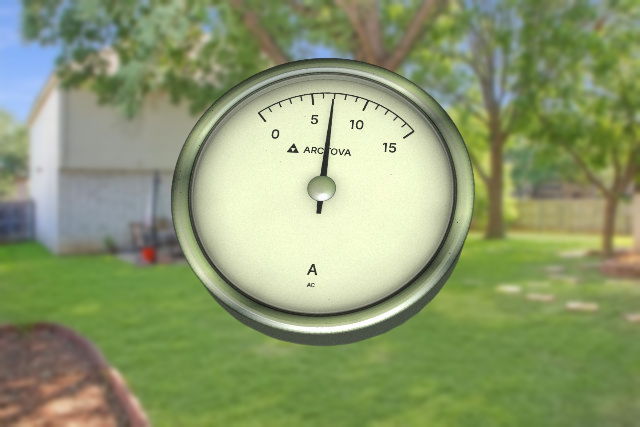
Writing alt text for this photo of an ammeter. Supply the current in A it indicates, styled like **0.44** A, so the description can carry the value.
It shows **7** A
